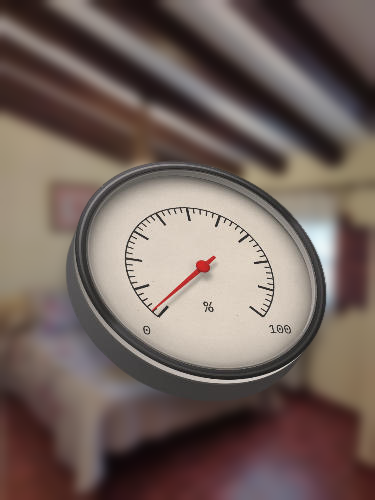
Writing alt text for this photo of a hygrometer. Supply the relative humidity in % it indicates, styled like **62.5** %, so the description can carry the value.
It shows **2** %
